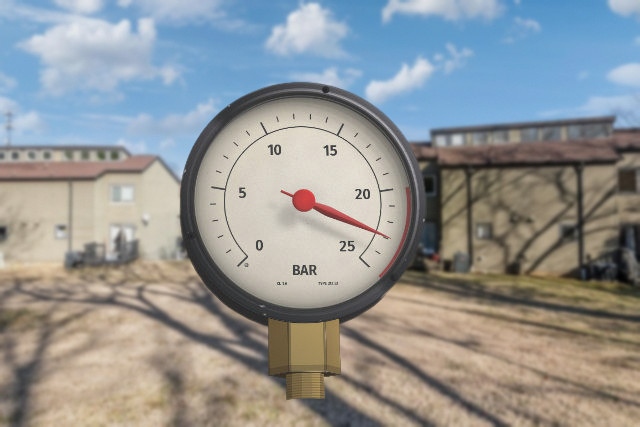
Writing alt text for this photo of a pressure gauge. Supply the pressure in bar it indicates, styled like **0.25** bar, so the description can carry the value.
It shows **23** bar
